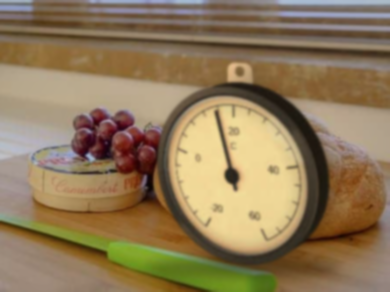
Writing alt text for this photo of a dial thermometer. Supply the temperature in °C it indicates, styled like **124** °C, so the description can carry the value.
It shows **16** °C
